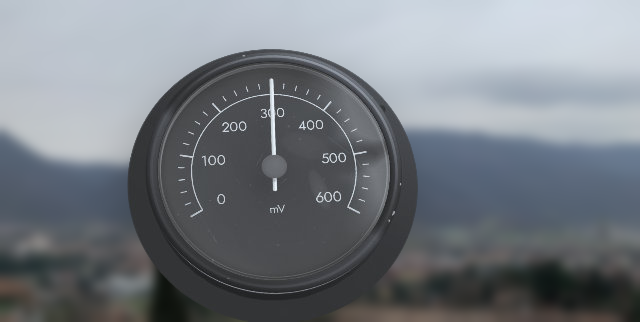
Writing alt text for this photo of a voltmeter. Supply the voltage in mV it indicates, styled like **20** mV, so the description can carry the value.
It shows **300** mV
